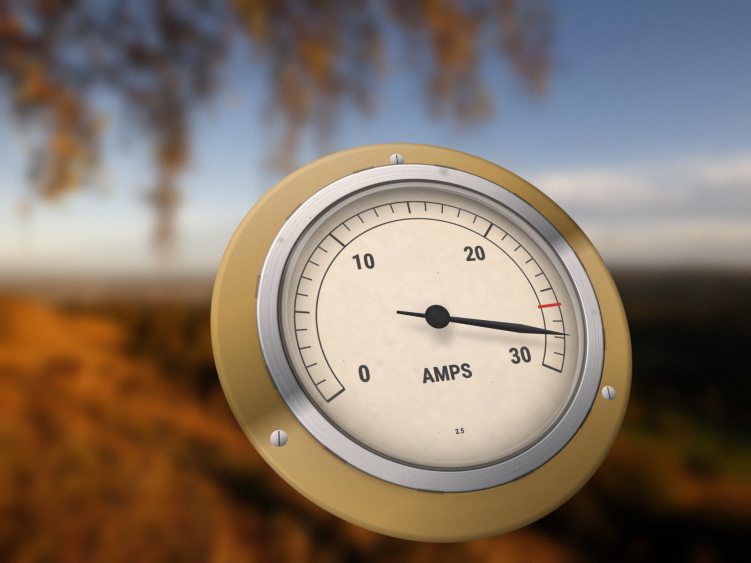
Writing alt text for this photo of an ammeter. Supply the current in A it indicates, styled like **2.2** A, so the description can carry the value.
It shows **28** A
